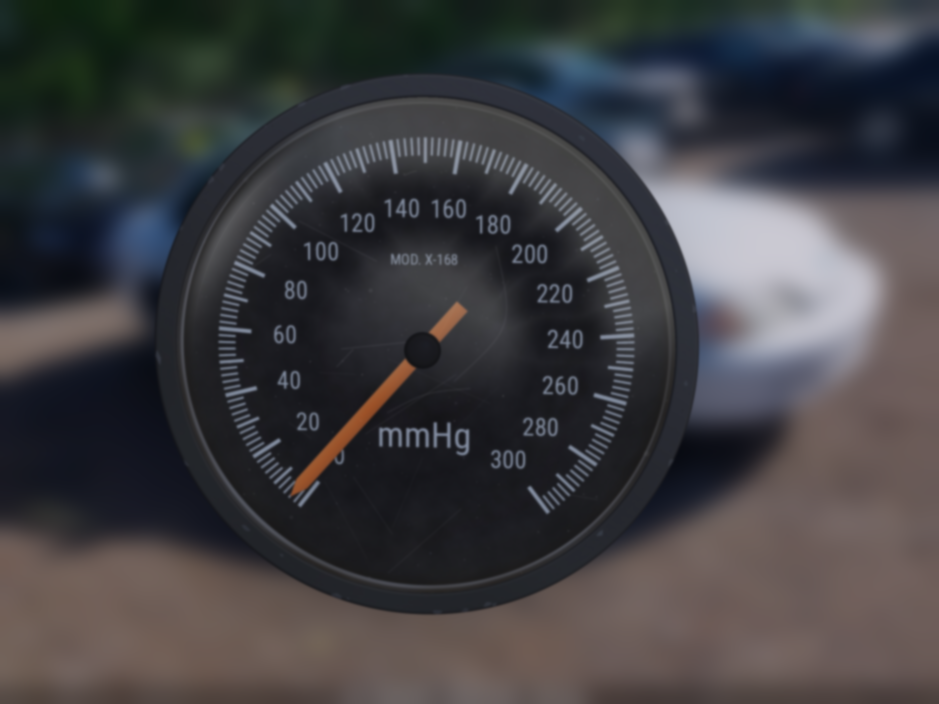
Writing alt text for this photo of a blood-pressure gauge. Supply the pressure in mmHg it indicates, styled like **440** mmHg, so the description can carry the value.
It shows **4** mmHg
